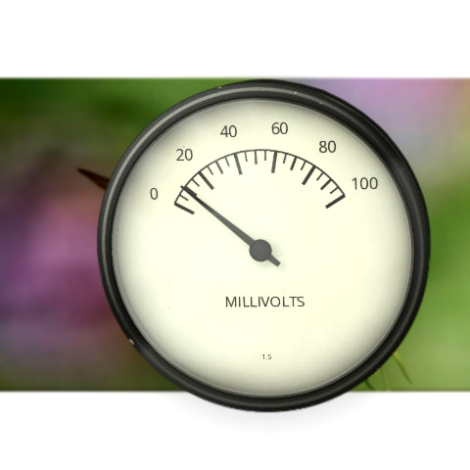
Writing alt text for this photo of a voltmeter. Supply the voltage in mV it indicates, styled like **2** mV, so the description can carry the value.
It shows **10** mV
